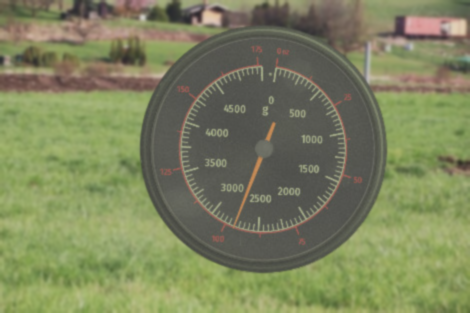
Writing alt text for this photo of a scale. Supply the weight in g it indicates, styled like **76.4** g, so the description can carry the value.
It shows **2750** g
